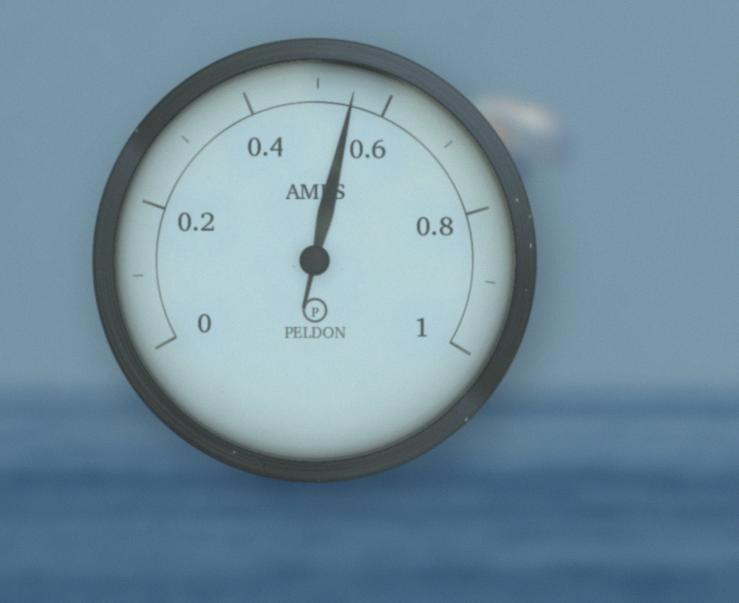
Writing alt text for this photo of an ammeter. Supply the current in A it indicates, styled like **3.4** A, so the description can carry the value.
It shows **0.55** A
